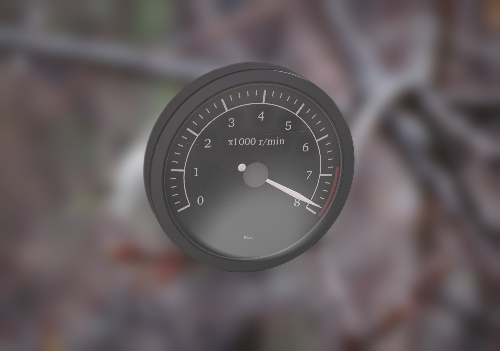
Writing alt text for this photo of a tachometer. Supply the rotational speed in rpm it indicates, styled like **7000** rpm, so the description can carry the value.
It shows **7800** rpm
